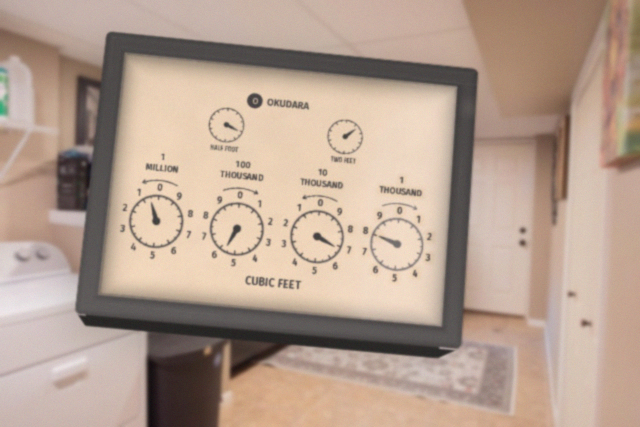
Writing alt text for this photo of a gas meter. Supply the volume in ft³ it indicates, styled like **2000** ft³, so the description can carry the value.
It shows **56800** ft³
